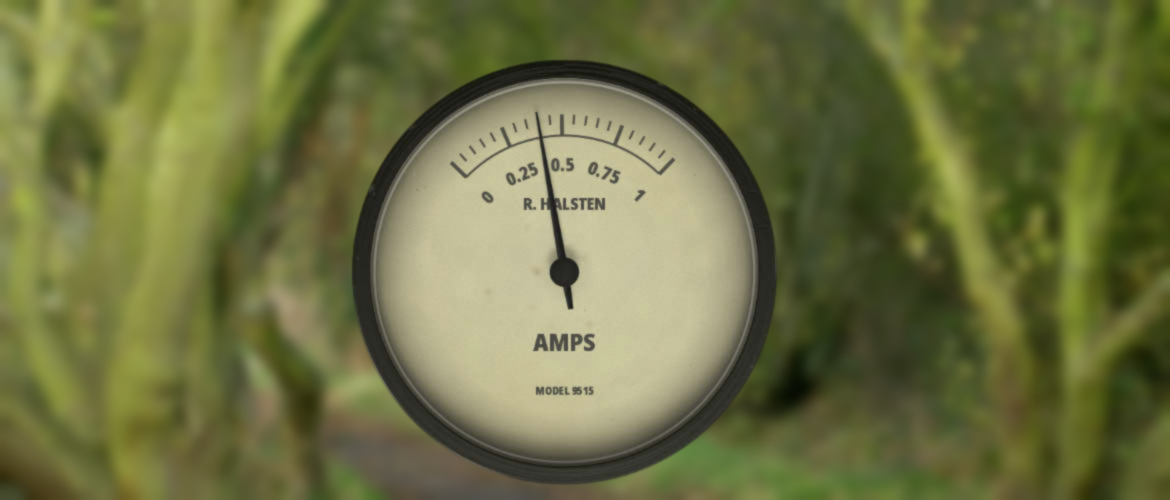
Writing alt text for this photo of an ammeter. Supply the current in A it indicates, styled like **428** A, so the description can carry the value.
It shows **0.4** A
